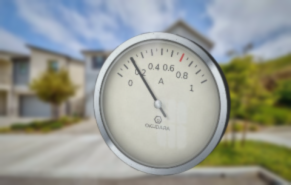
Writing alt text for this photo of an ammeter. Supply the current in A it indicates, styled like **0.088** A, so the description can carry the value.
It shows **0.2** A
